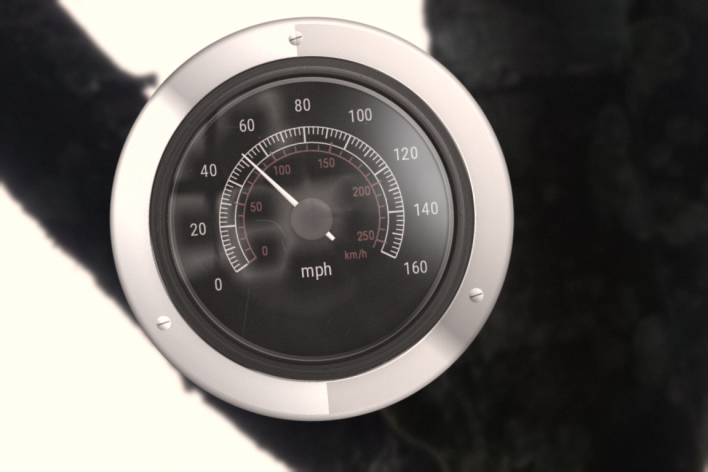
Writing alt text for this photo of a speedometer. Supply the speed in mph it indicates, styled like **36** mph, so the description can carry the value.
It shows **52** mph
